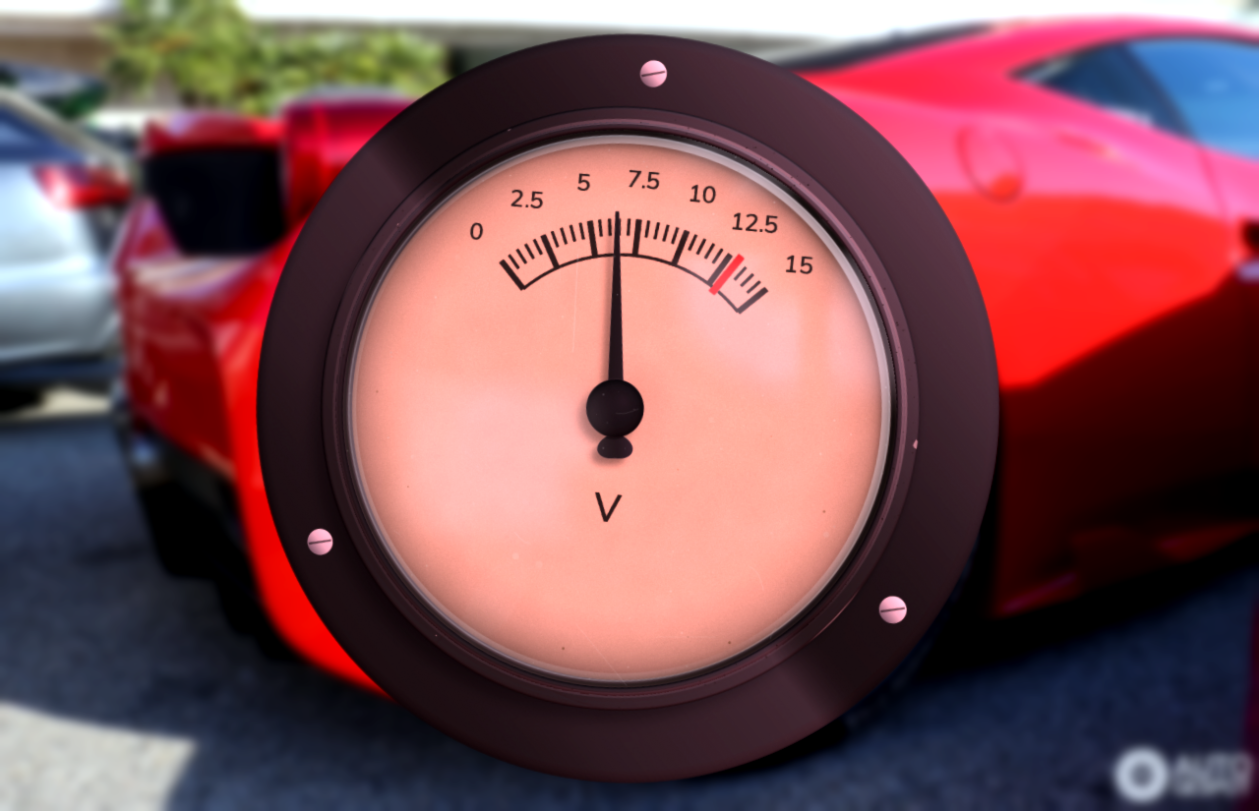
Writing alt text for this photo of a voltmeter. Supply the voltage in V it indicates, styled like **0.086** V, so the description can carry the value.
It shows **6.5** V
